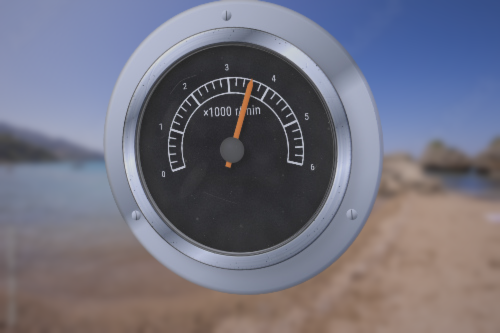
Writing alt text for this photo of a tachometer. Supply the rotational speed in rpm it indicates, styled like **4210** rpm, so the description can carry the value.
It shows **3600** rpm
